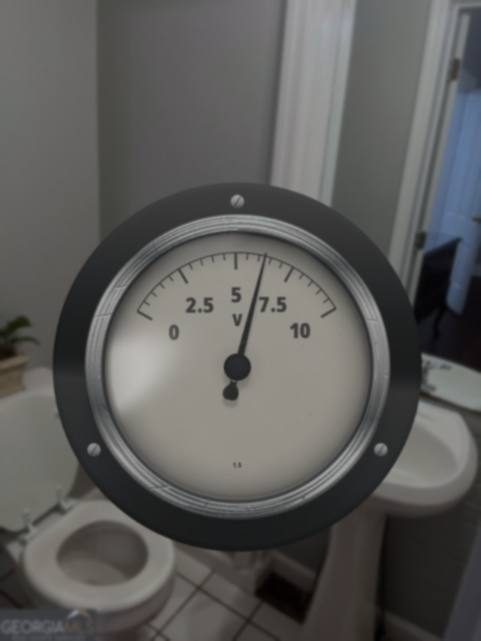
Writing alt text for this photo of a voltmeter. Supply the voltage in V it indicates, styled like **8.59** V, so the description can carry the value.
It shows **6.25** V
